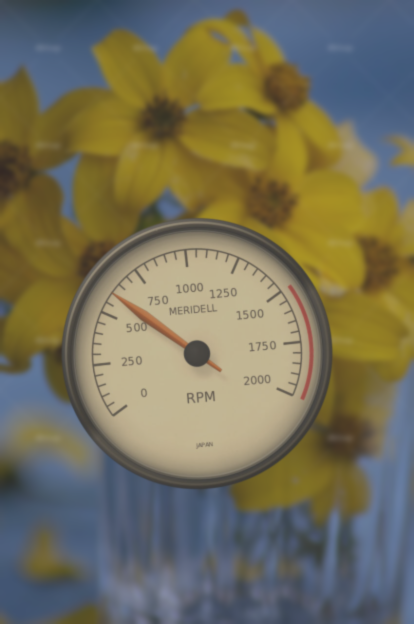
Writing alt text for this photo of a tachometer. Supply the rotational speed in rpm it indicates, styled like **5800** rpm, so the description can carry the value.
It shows **600** rpm
